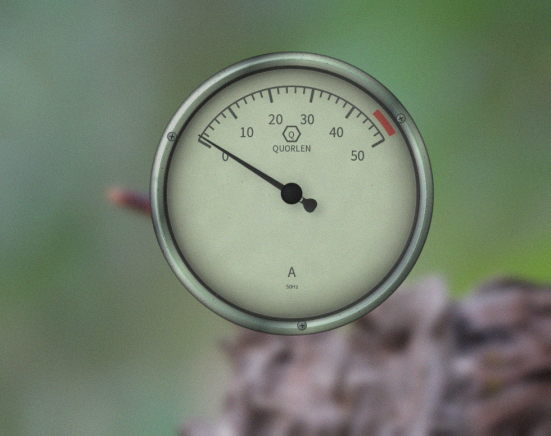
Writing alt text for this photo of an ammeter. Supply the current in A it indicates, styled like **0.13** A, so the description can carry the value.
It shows **1** A
